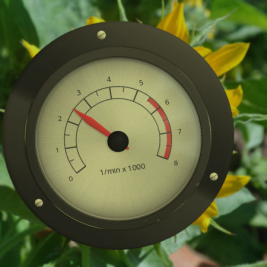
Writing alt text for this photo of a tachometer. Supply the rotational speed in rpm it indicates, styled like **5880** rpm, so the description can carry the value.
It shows **2500** rpm
